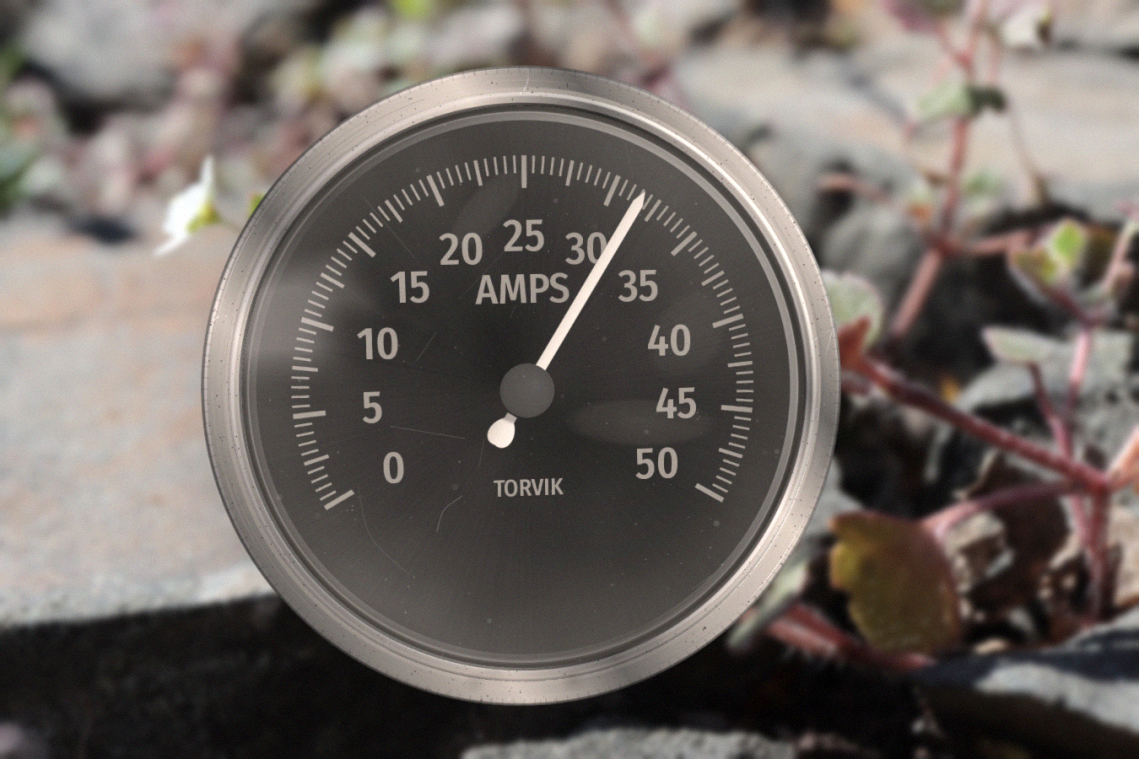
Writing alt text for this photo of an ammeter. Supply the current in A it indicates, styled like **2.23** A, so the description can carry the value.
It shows **31.5** A
